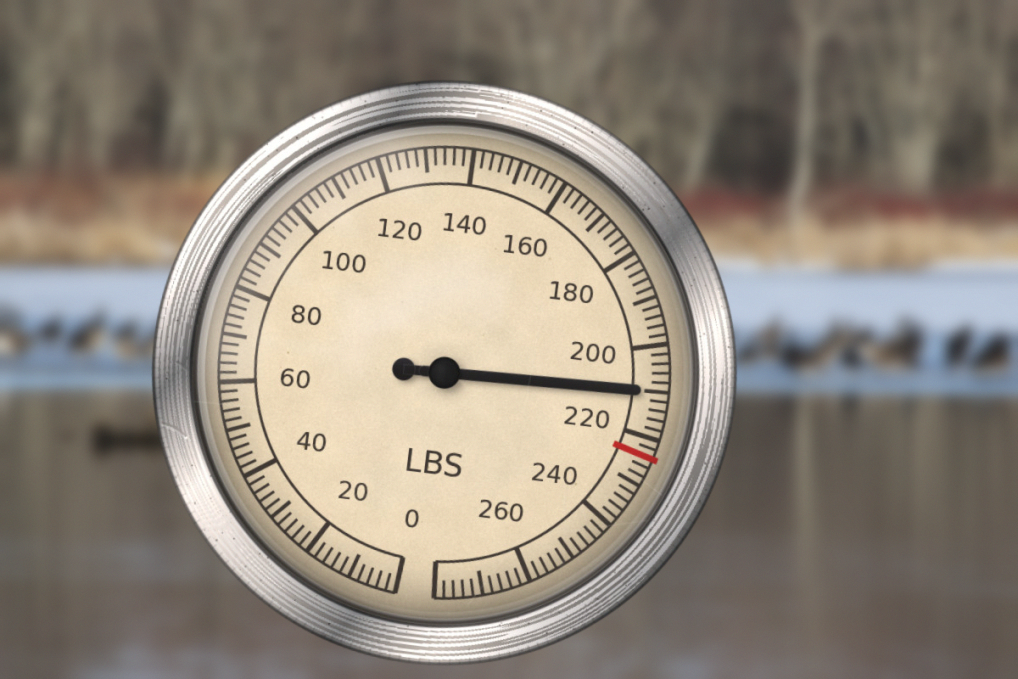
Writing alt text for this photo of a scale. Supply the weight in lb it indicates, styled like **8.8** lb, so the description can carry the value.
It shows **210** lb
